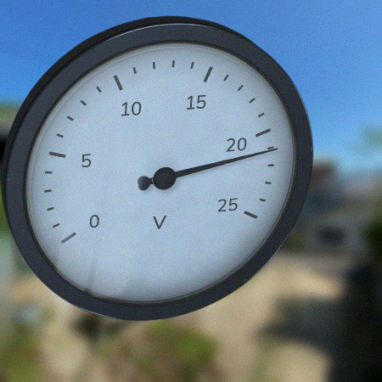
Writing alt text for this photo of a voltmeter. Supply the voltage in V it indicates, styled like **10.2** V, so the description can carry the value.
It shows **21** V
